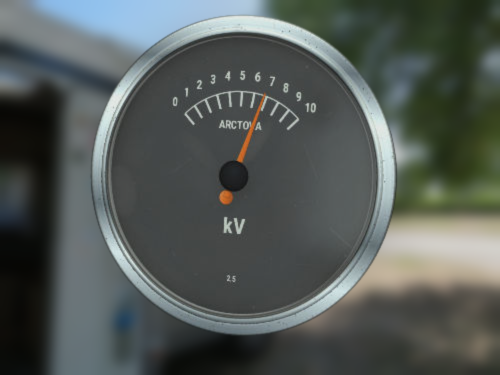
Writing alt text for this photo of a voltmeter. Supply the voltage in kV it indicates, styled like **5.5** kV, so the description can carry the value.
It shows **7** kV
